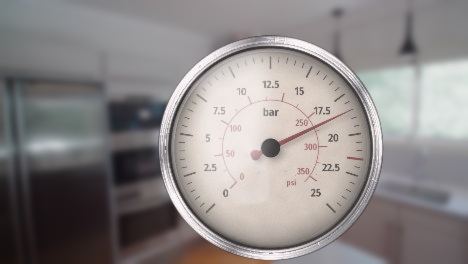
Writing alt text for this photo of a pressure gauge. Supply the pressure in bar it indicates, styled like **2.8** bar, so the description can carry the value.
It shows **18.5** bar
